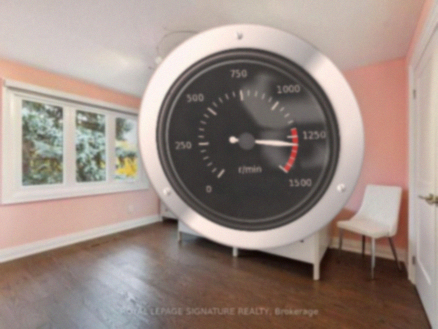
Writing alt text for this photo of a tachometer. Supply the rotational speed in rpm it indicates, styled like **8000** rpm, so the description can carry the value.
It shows **1300** rpm
